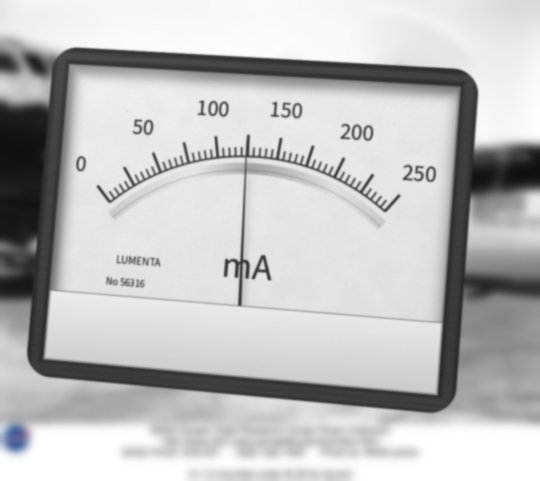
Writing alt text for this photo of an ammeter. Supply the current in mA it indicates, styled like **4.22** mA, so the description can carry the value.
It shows **125** mA
